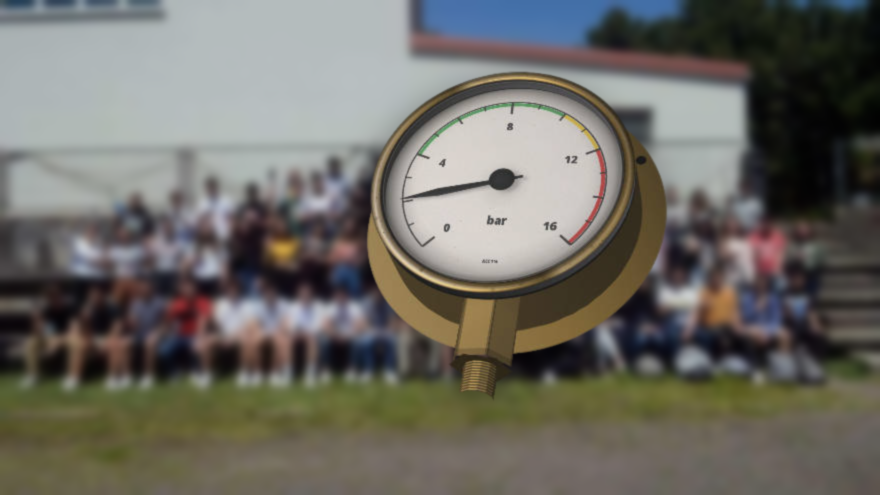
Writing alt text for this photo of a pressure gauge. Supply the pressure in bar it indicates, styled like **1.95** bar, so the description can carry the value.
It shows **2** bar
